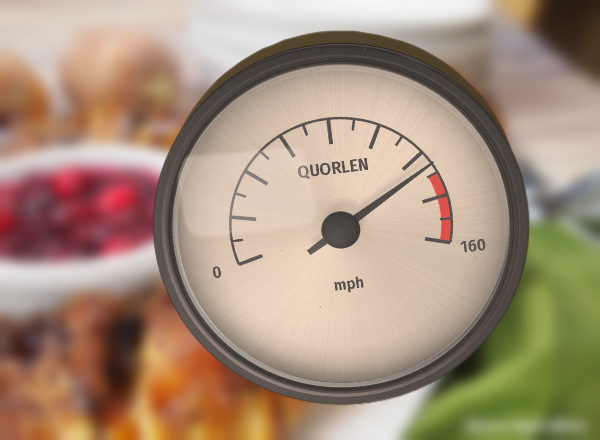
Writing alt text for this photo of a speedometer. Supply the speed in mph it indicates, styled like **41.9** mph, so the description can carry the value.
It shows **125** mph
